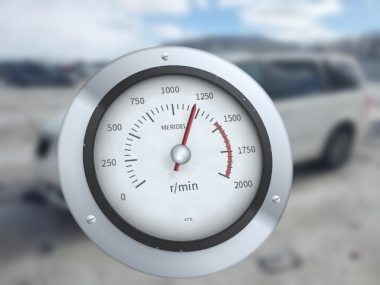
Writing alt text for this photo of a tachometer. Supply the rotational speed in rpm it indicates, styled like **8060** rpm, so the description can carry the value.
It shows **1200** rpm
